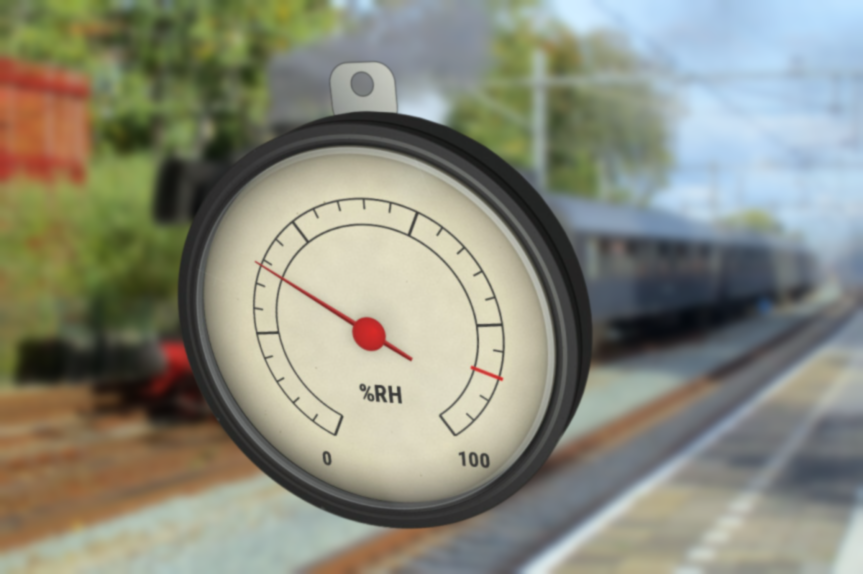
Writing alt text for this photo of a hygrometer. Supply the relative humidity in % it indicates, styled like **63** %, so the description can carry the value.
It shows **32** %
